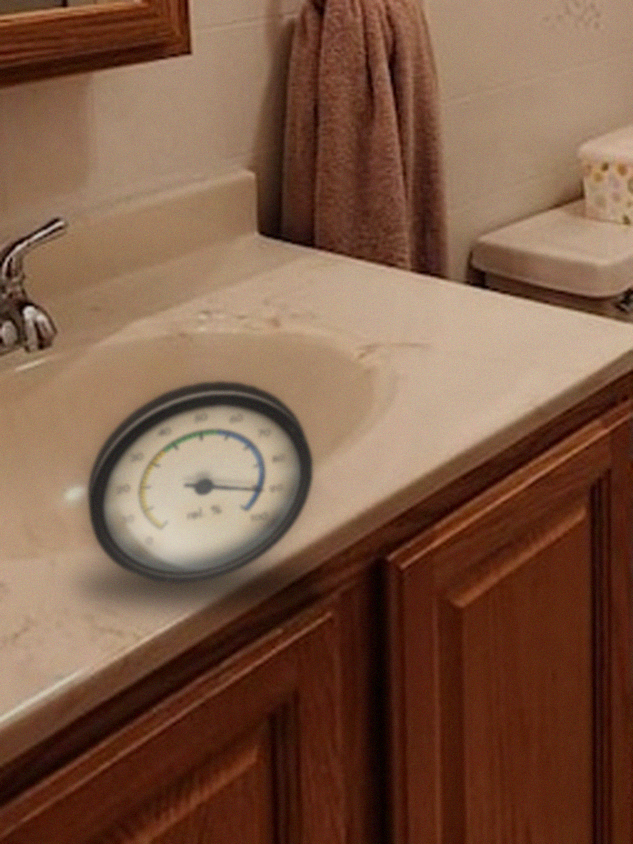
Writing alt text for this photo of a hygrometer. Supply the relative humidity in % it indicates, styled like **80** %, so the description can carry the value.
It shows **90** %
